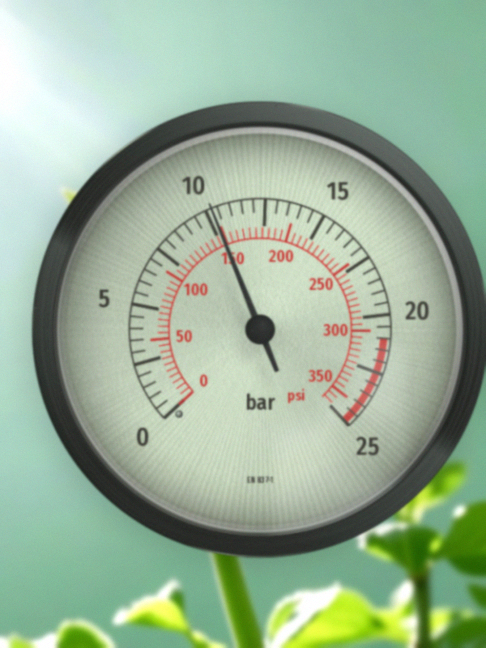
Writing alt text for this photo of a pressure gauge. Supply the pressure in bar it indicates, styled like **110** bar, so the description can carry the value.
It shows **10.25** bar
